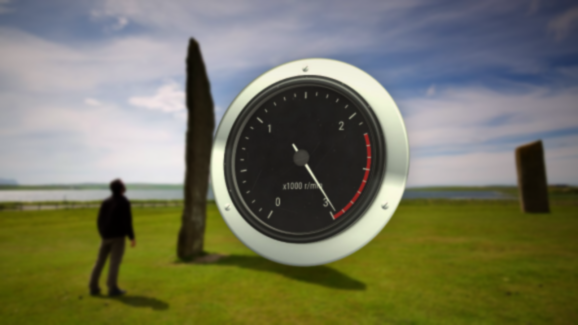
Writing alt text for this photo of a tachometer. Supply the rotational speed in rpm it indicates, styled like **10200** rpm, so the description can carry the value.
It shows **2950** rpm
